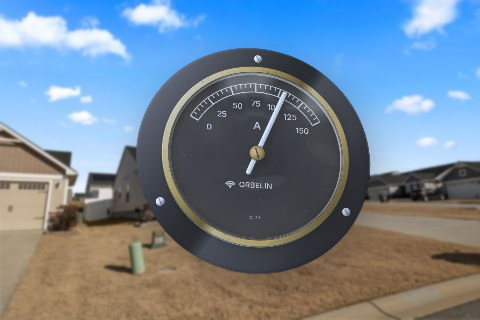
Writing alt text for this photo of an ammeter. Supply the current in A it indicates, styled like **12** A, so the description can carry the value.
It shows **105** A
